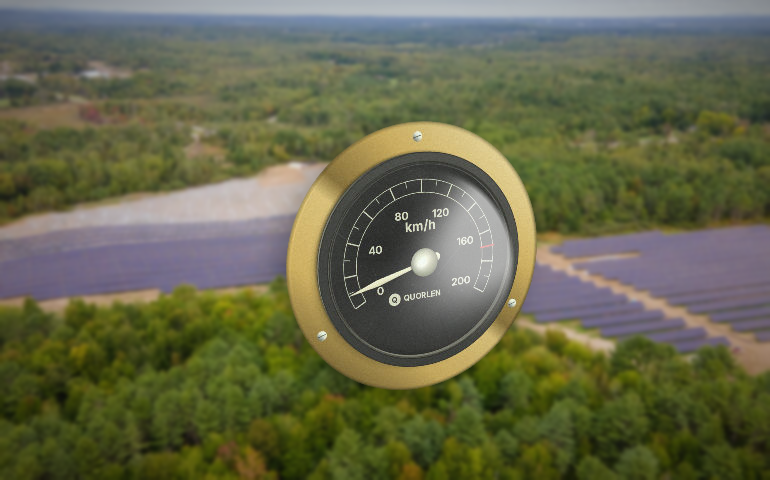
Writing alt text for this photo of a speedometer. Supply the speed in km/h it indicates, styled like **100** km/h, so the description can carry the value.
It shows **10** km/h
